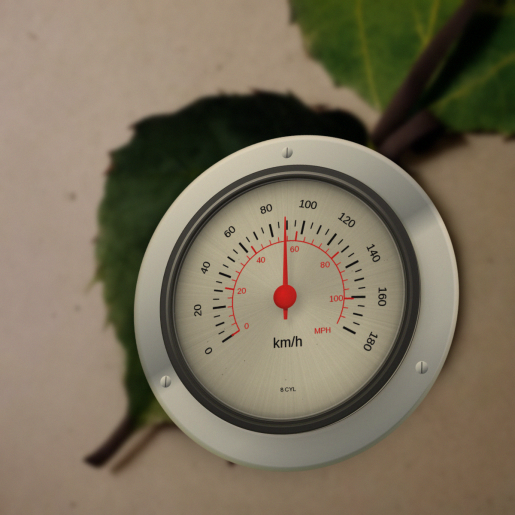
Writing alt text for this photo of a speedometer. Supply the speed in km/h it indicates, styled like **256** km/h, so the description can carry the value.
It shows **90** km/h
